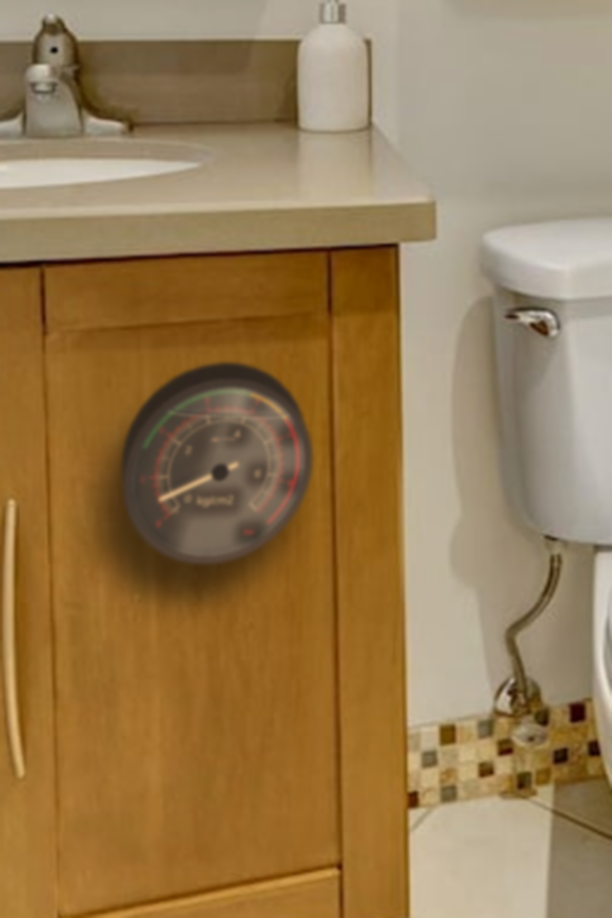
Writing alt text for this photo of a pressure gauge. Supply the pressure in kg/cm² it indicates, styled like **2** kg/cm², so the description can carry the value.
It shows **0.5** kg/cm²
